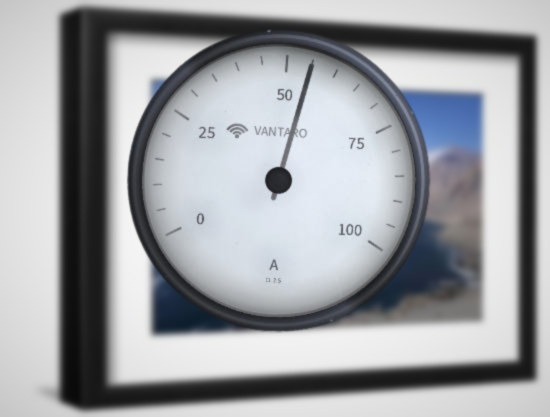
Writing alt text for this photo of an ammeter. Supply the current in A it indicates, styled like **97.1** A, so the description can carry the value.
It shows **55** A
